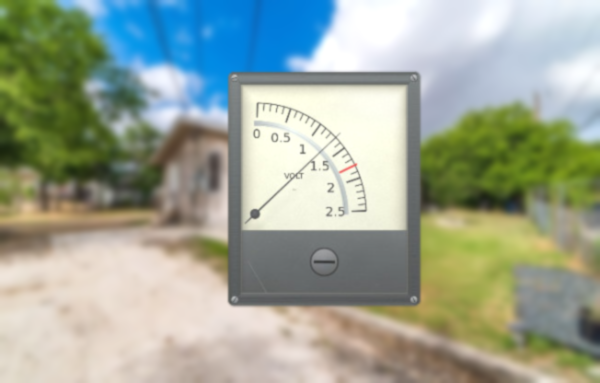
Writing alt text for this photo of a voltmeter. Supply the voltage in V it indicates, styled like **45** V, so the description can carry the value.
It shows **1.3** V
